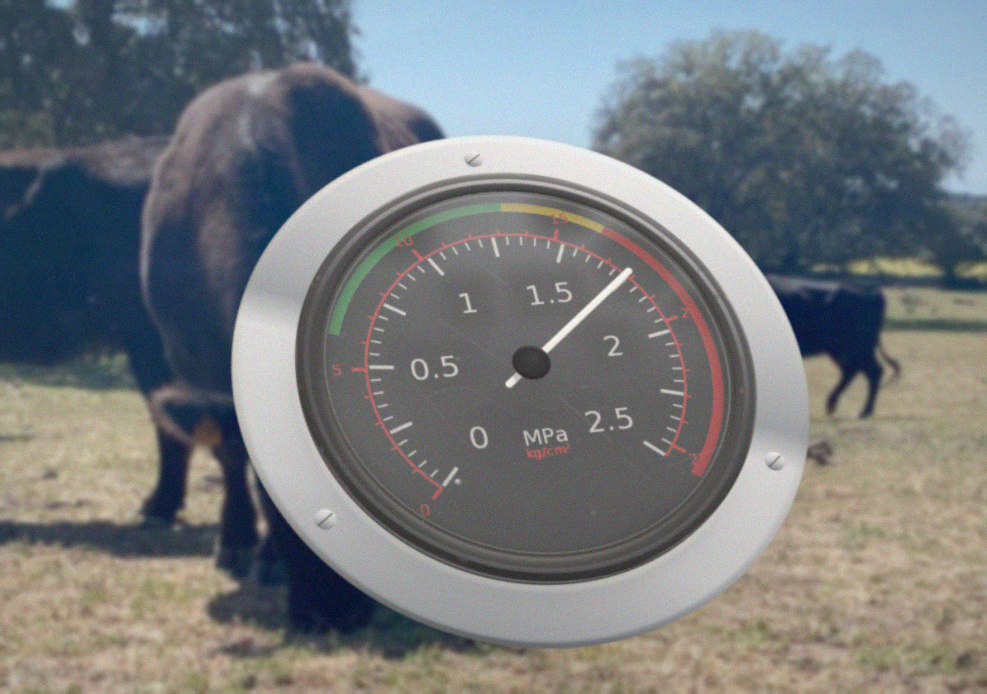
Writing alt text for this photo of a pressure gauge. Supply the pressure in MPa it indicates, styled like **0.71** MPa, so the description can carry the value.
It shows **1.75** MPa
